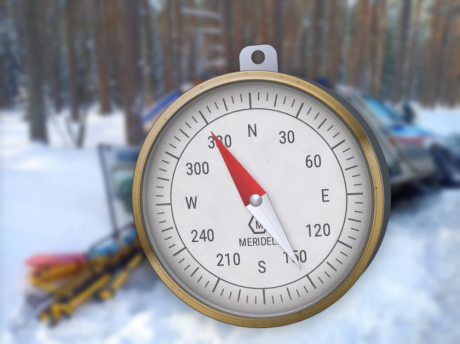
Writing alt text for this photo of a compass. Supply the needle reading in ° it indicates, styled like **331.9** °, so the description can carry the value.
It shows **330** °
